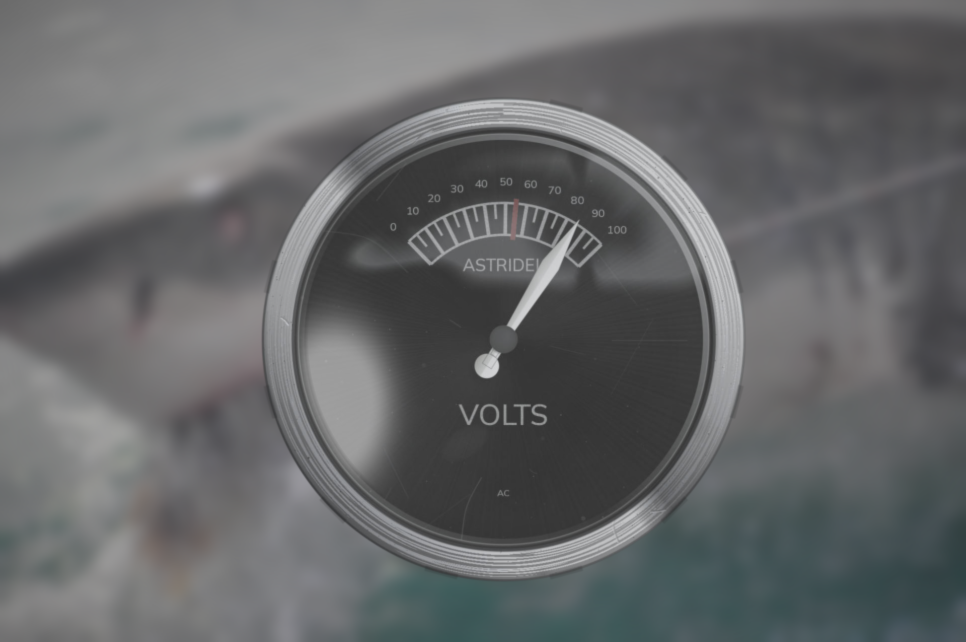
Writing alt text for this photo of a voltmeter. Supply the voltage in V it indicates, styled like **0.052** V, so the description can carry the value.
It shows **85** V
